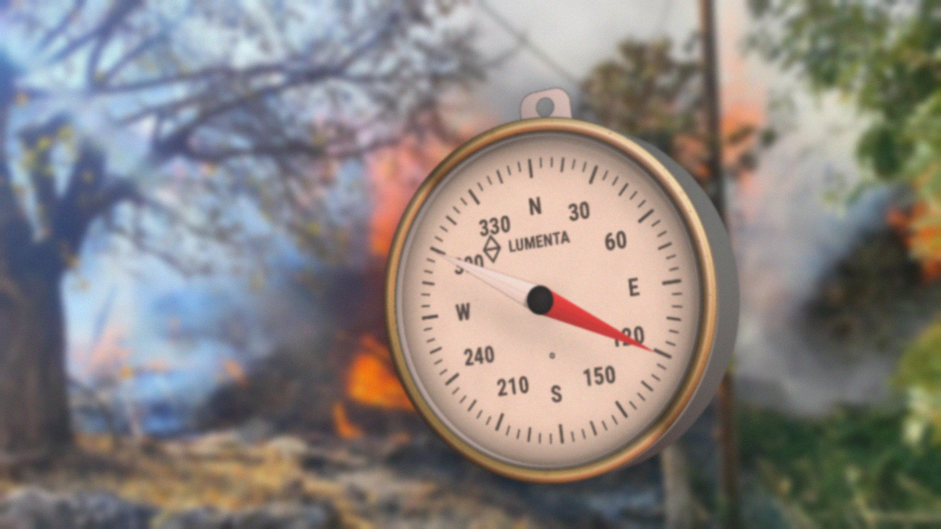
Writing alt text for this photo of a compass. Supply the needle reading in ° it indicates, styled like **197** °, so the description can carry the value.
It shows **120** °
